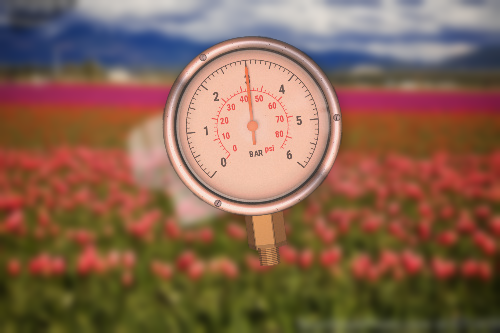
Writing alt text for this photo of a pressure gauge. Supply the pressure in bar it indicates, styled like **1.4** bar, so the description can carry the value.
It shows **3** bar
